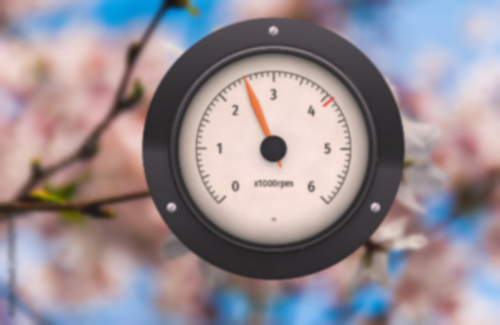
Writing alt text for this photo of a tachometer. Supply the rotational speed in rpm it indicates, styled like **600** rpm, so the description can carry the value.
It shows **2500** rpm
